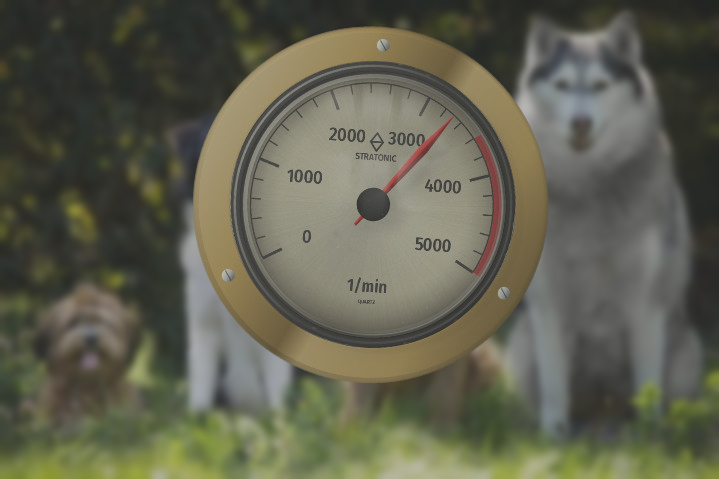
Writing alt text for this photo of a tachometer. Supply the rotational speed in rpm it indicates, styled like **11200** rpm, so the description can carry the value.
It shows **3300** rpm
